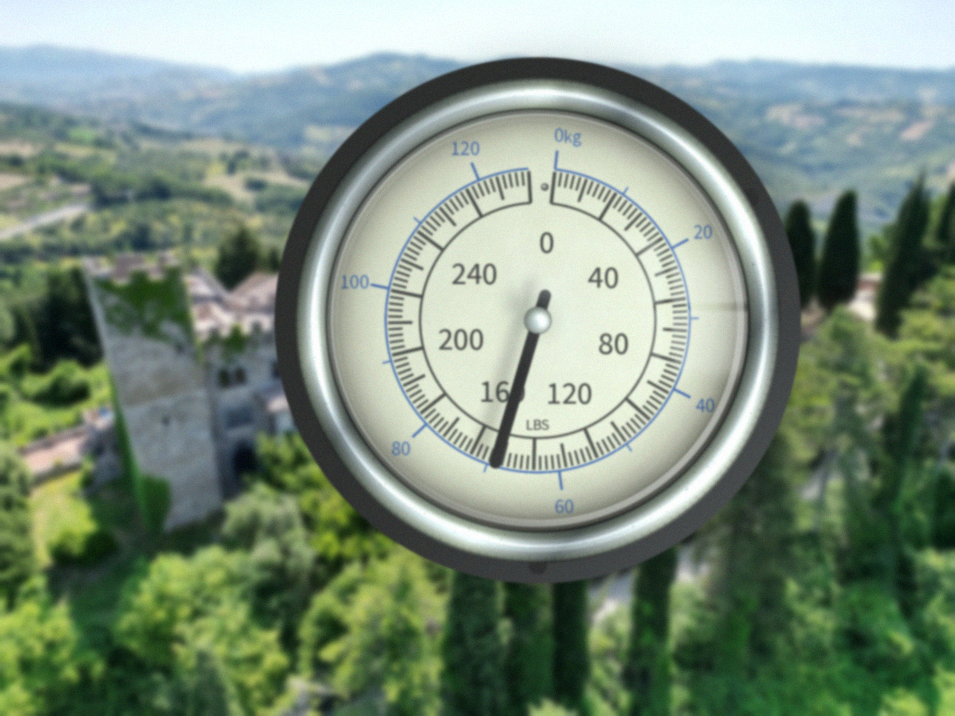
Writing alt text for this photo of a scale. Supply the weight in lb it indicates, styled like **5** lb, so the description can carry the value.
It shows **152** lb
